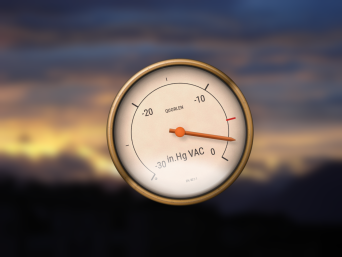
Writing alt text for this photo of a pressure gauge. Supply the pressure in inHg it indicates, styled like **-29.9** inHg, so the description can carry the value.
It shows **-2.5** inHg
